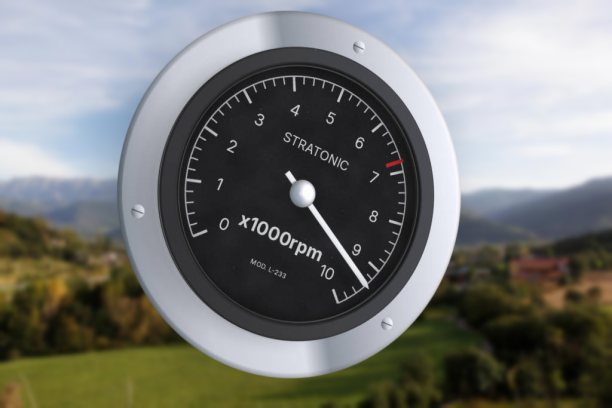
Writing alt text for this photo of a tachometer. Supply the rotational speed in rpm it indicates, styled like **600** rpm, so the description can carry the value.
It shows **9400** rpm
